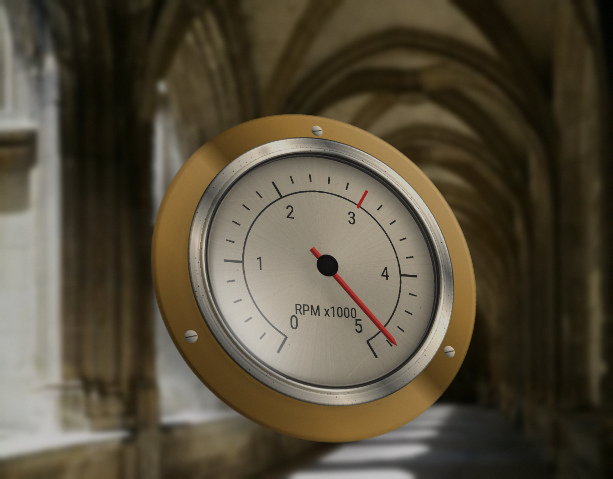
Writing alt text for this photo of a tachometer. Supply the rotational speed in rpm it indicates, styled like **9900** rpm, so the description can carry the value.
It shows **4800** rpm
